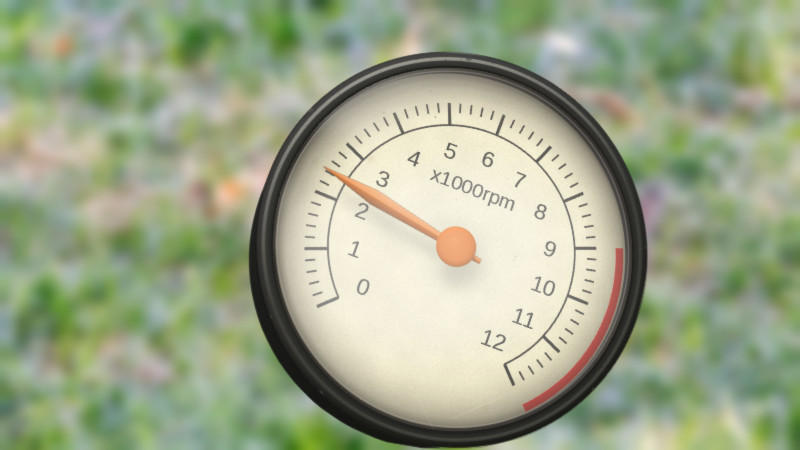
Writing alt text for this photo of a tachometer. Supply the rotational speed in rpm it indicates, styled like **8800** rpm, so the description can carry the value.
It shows **2400** rpm
